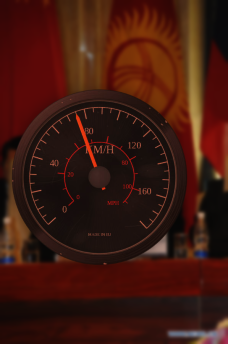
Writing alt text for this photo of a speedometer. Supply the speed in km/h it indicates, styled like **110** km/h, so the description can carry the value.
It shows **75** km/h
